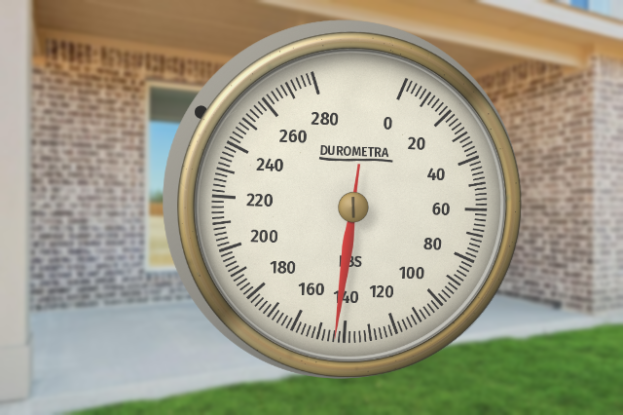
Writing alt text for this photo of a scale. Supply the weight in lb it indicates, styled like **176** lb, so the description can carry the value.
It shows **144** lb
